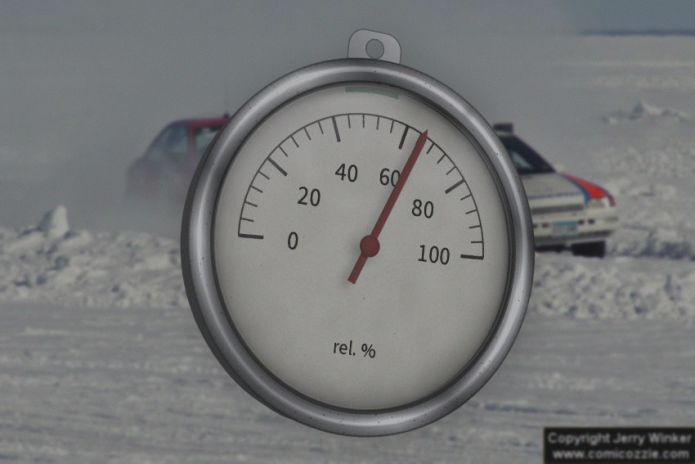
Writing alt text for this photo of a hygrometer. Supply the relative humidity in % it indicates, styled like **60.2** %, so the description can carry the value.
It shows **64** %
